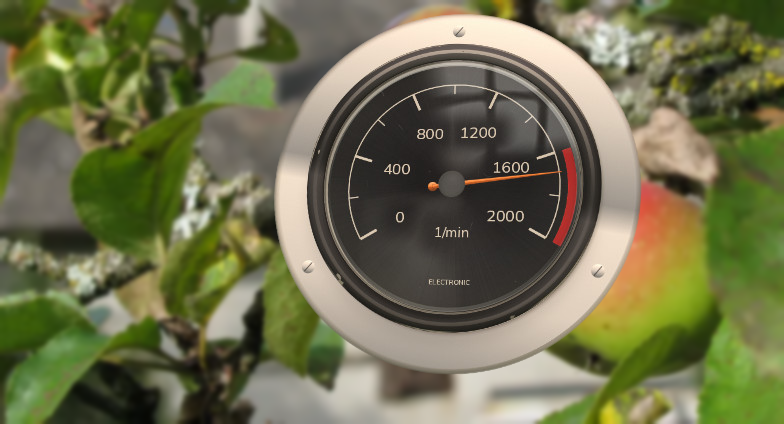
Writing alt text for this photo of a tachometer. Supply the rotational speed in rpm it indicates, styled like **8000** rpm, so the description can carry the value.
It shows **1700** rpm
